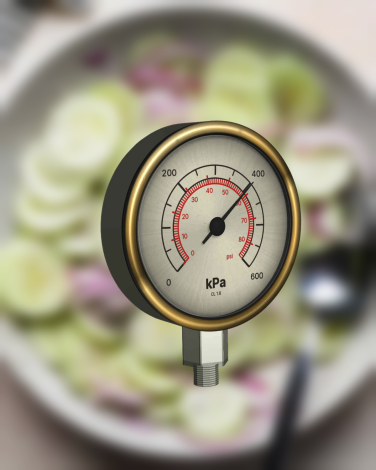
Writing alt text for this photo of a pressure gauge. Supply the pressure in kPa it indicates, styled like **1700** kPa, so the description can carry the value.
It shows **400** kPa
